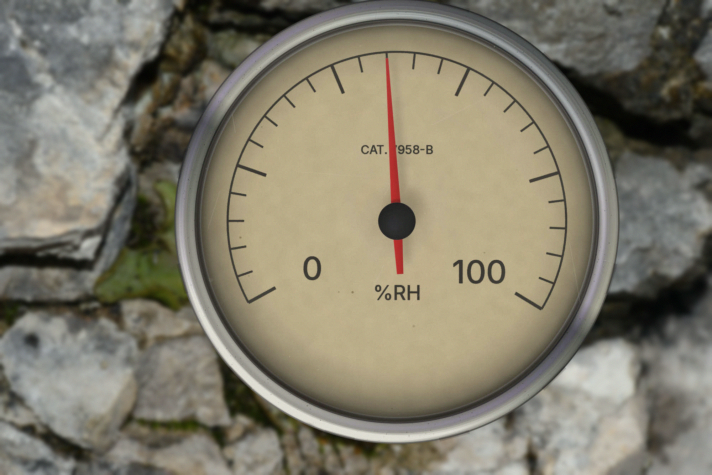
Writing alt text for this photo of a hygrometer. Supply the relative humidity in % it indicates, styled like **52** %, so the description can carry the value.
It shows **48** %
